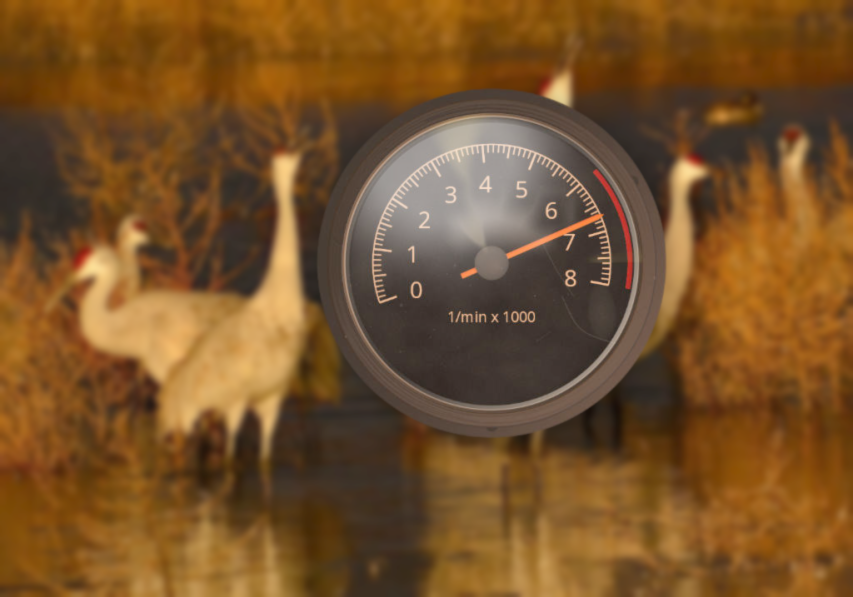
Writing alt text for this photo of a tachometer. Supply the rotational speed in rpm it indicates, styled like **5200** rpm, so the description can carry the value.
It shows **6700** rpm
